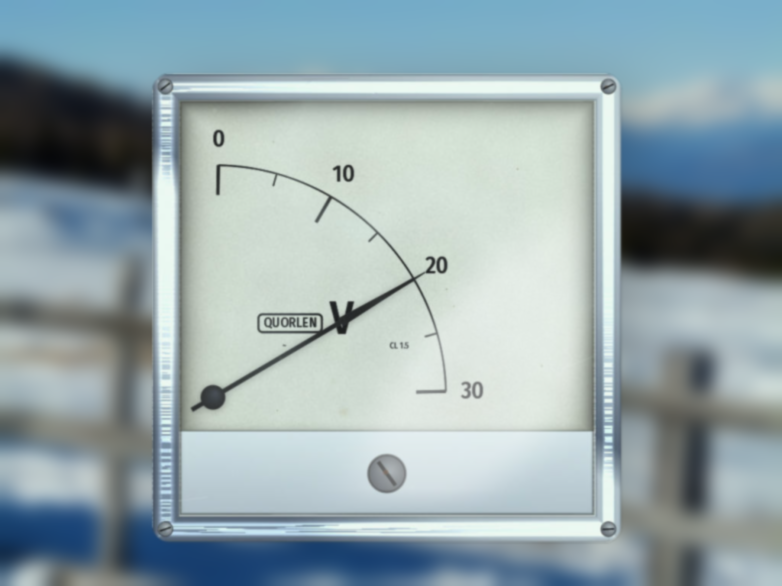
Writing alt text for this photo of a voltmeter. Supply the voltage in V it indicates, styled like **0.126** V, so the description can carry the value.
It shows **20** V
